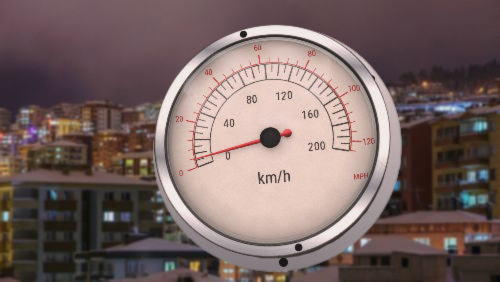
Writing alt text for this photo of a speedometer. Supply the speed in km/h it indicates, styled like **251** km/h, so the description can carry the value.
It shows **5** km/h
